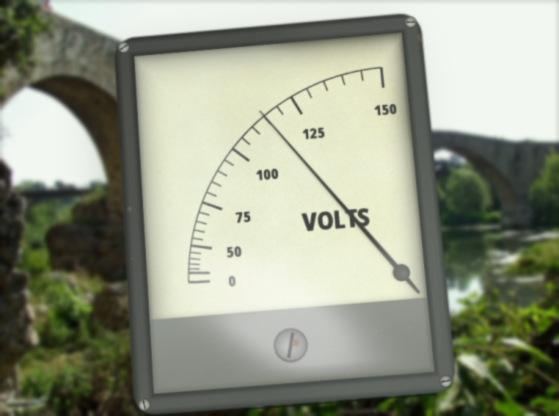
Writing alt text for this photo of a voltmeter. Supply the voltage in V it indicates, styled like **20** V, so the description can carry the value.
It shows **115** V
